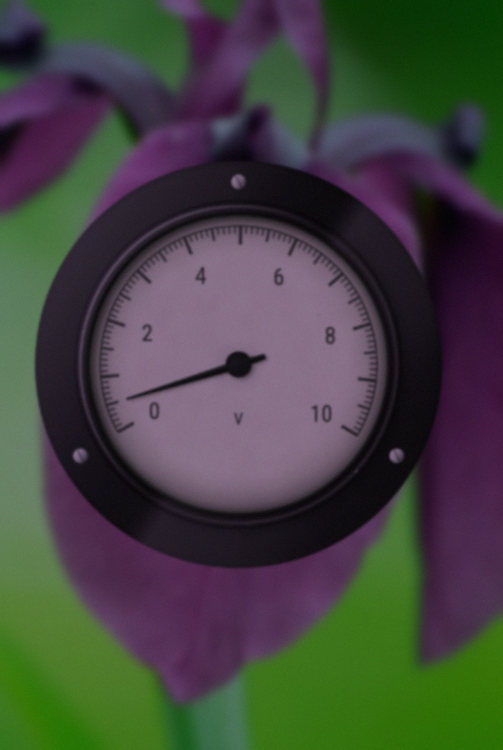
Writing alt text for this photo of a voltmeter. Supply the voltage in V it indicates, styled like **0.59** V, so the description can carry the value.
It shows **0.5** V
